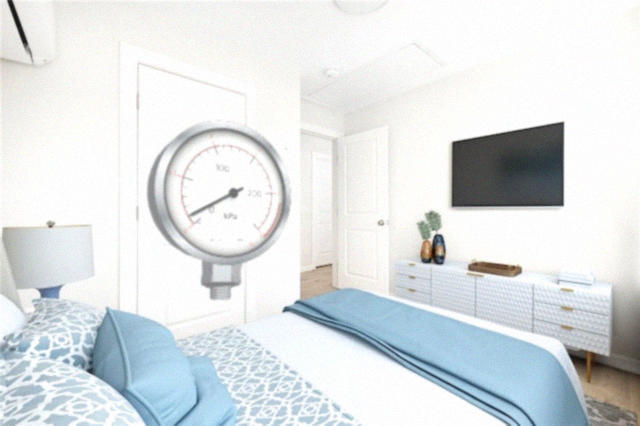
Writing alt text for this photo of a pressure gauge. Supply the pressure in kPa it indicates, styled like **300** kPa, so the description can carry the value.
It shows **10** kPa
